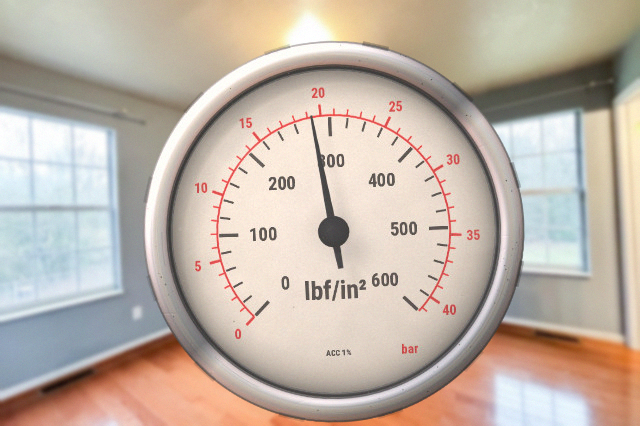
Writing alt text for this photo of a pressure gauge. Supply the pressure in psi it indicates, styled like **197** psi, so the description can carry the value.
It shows **280** psi
